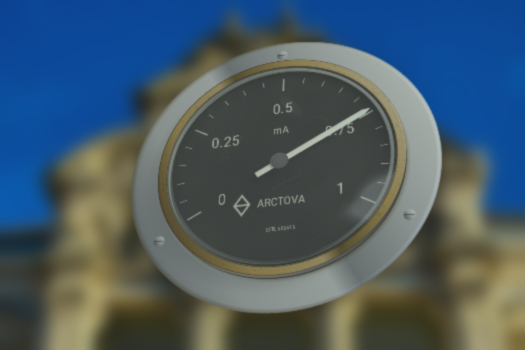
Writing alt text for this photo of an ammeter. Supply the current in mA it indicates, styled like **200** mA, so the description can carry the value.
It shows **0.75** mA
